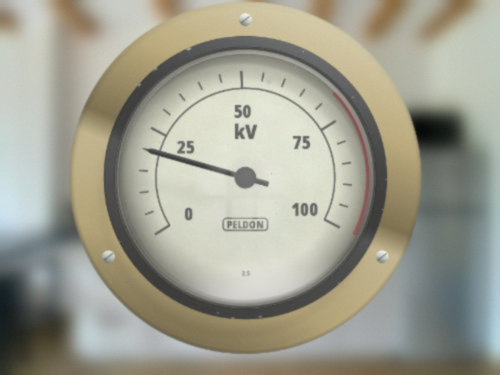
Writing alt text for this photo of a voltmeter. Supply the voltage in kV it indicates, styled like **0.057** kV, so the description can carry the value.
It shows **20** kV
